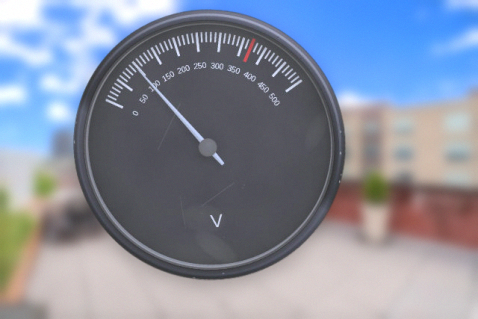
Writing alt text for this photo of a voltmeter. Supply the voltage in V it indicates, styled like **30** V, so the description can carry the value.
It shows **100** V
